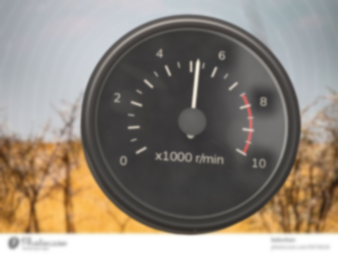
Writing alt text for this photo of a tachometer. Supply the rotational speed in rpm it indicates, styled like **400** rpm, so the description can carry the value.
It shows **5250** rpm
